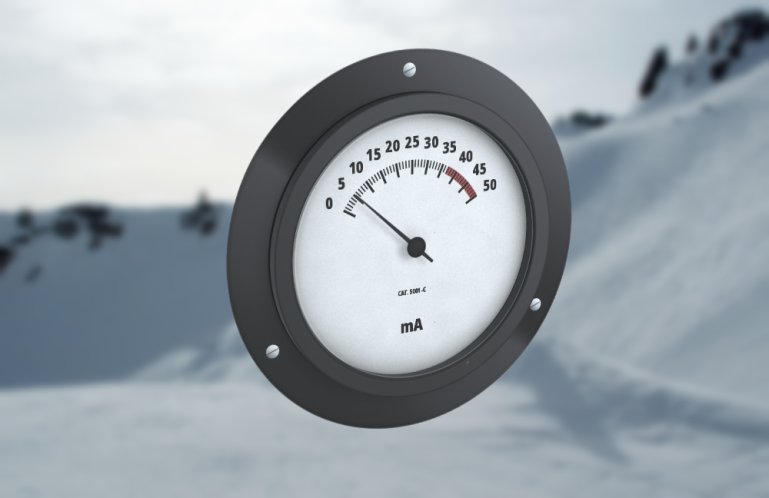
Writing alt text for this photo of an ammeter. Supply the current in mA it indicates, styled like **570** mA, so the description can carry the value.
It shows **5** mA
